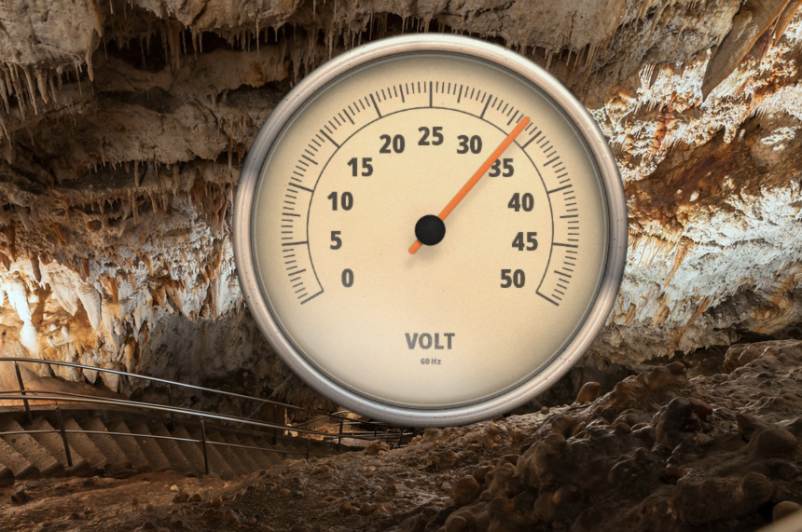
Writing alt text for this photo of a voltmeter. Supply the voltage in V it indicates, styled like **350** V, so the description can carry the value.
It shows **33.5** V
